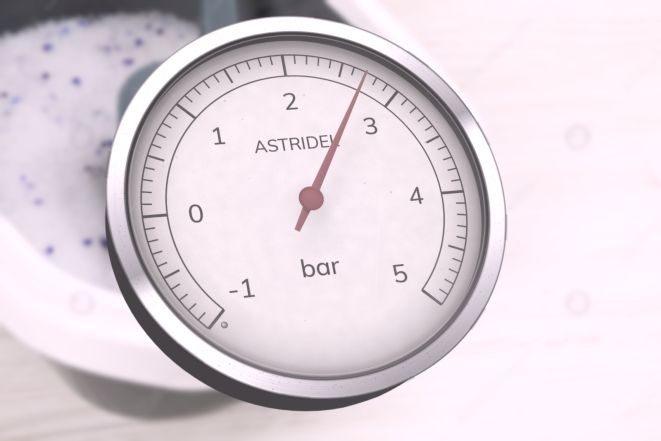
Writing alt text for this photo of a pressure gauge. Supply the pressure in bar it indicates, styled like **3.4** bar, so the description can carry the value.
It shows **2.7** bar
